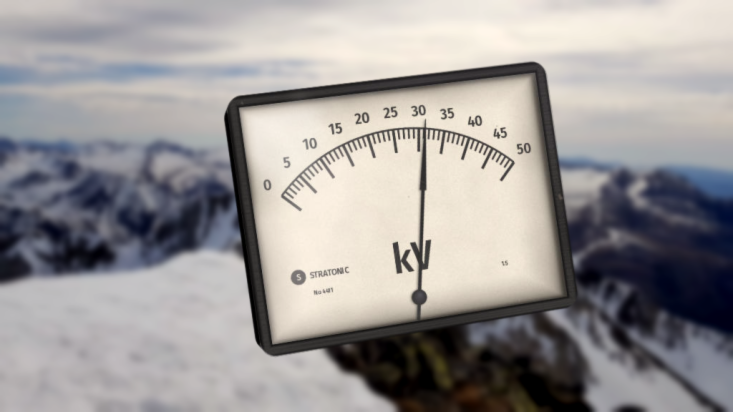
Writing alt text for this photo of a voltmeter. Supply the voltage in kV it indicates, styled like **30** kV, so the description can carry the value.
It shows **31** kV
